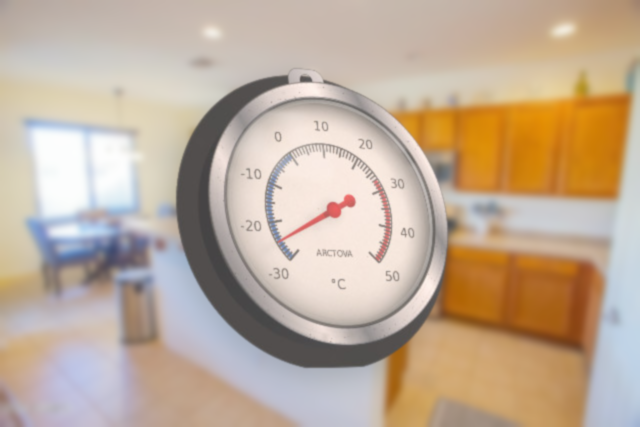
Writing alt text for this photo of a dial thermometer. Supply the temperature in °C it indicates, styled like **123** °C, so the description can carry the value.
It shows **-25** °C
